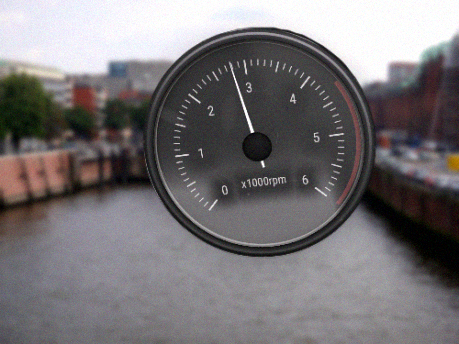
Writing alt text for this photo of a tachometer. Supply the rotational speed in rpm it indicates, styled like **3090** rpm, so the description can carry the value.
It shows **2800** rpm
